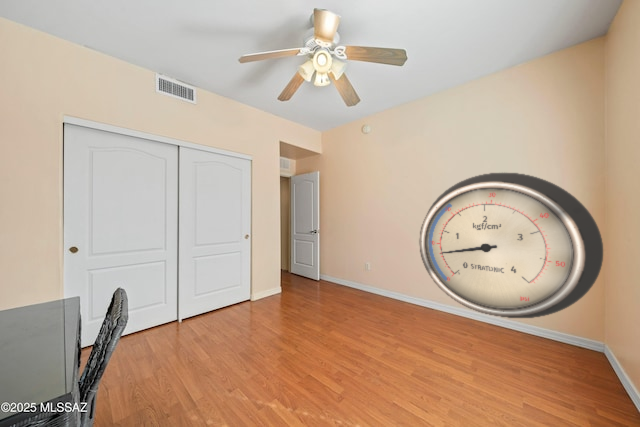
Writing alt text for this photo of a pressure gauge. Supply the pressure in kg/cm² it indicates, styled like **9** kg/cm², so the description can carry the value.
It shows **0.5** kg/cm²
